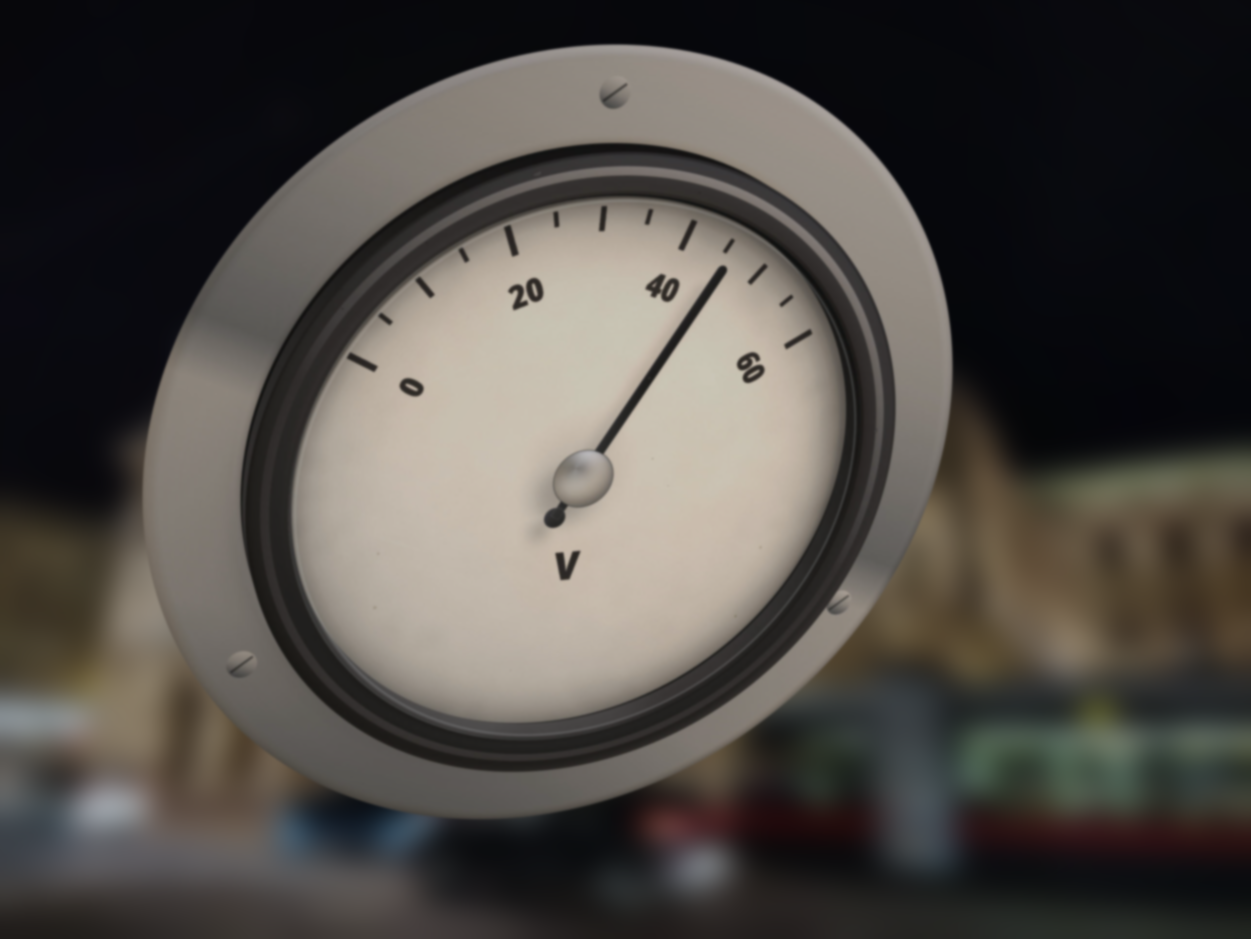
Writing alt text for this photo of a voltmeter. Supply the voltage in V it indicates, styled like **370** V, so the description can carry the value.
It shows **45** V
